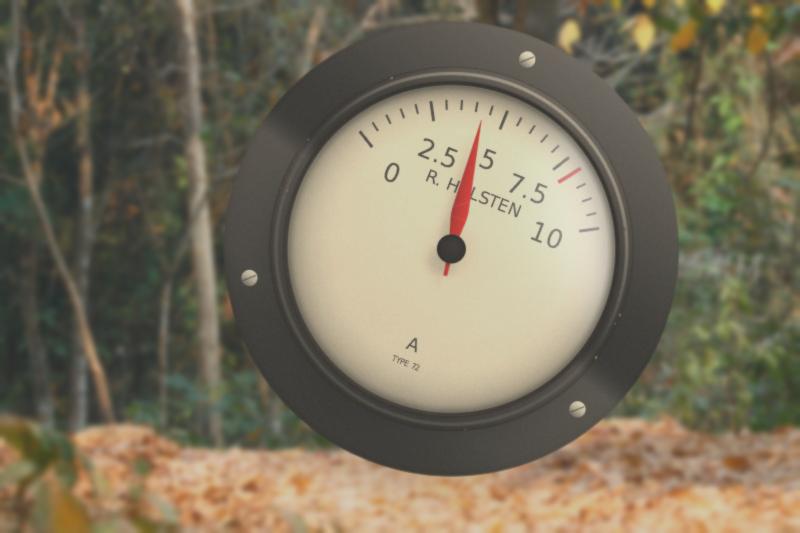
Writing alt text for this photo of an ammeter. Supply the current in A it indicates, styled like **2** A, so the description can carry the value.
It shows **4.25** A
